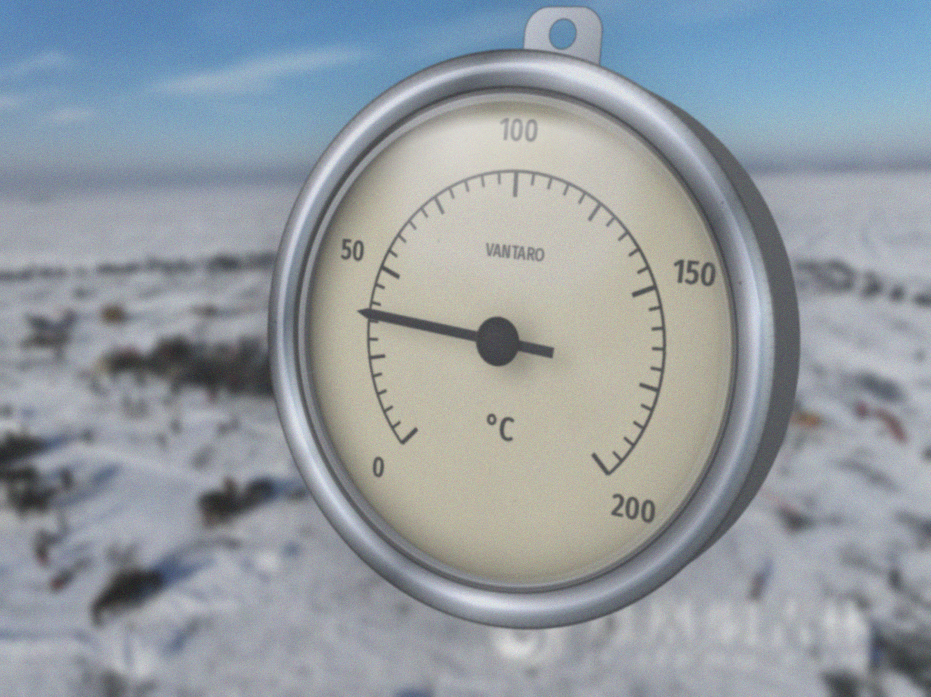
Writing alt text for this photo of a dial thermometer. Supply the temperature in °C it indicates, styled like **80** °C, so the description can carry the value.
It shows **37.5** °C
